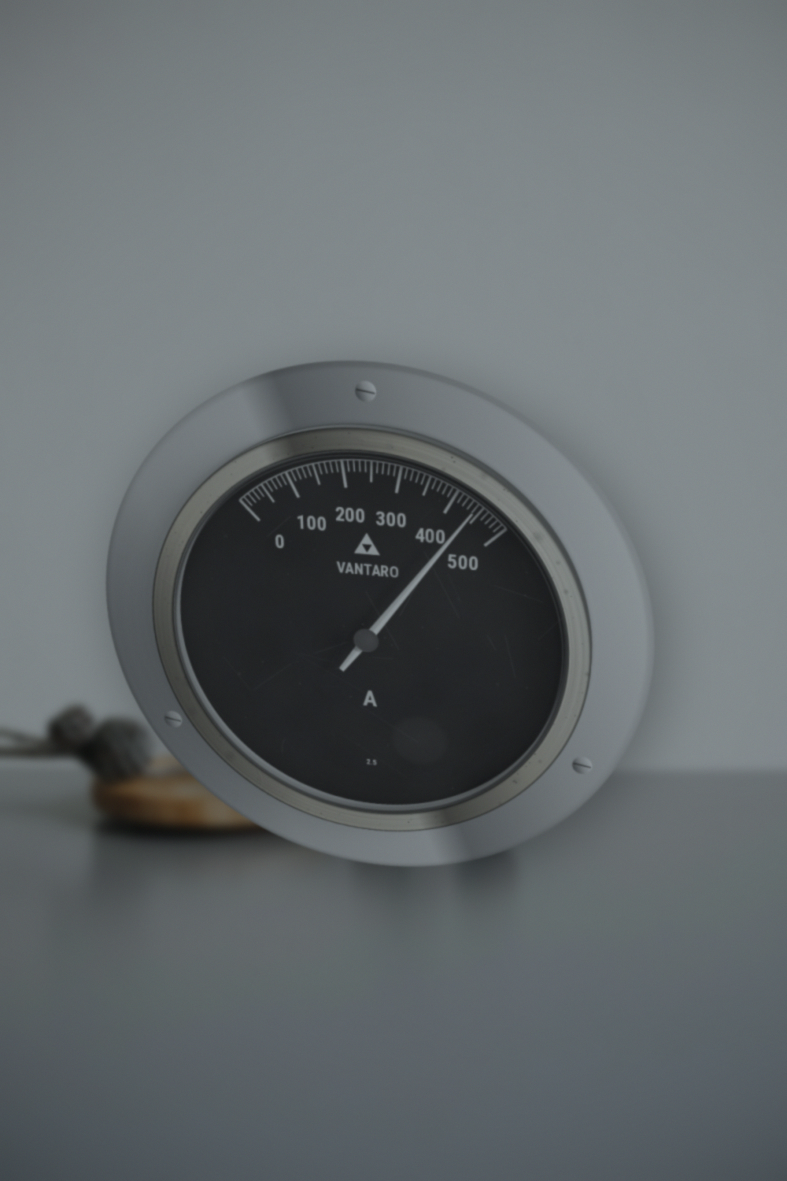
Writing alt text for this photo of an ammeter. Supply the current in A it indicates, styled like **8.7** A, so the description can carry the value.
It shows **440** A
